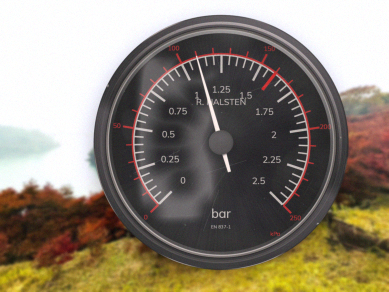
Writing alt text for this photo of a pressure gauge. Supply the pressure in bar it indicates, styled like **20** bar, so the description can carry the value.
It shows **1.1** bar
